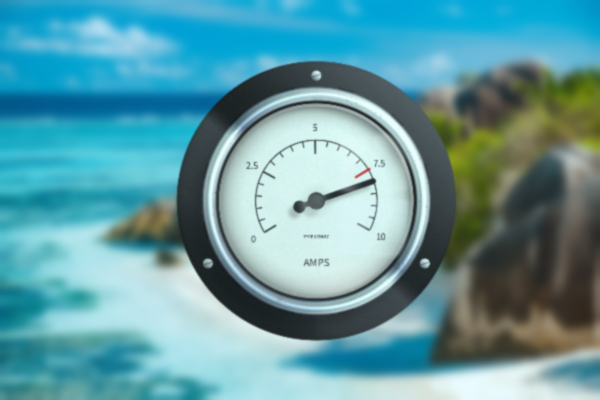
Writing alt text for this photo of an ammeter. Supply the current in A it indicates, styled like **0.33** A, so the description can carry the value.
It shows **8** A
